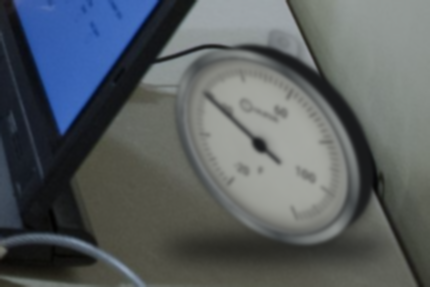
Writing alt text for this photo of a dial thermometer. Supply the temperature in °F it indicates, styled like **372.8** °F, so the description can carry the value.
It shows **20** °F
